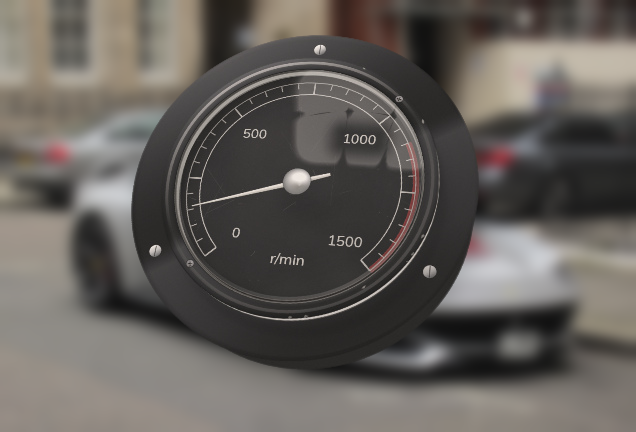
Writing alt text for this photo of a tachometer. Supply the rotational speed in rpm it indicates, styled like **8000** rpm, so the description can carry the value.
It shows **150** rpm
